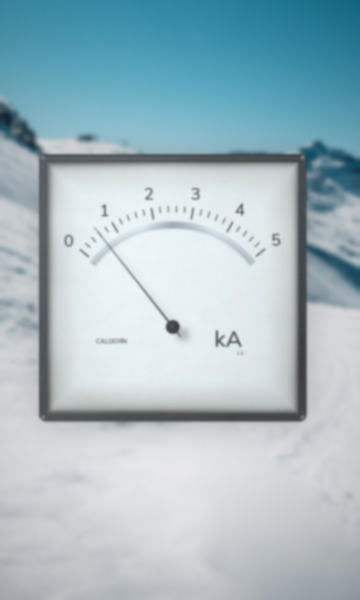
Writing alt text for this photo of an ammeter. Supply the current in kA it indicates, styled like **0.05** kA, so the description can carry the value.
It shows **0.6** kA
